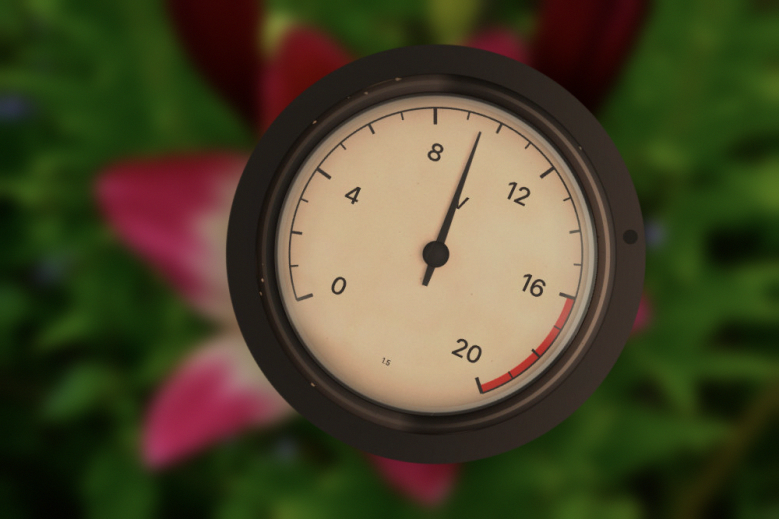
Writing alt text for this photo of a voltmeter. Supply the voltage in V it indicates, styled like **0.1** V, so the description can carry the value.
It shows **9.5** V
